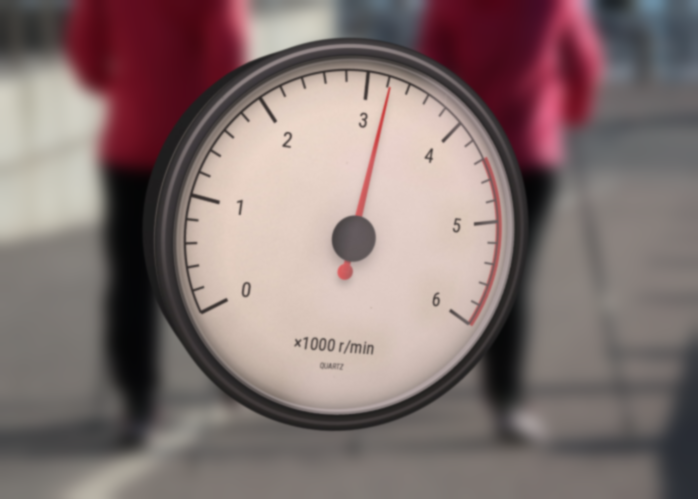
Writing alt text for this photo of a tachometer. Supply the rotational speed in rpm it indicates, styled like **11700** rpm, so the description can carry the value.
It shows **3200** rpm
